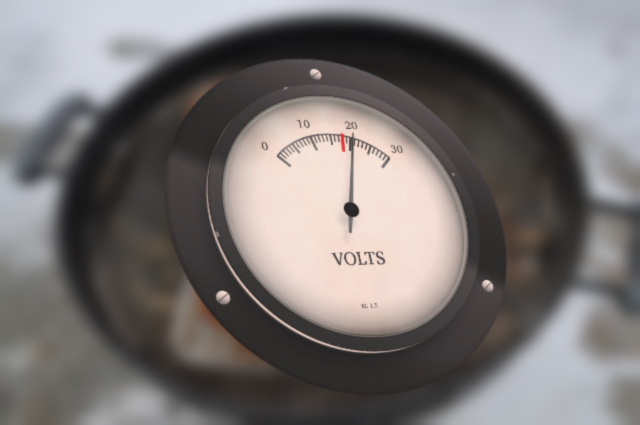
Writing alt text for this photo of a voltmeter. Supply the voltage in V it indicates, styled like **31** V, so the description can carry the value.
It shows **20** V
